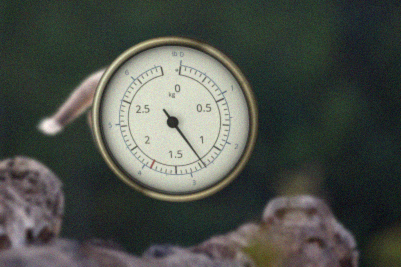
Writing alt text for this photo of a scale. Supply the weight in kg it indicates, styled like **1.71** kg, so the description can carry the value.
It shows **1.2** kg
